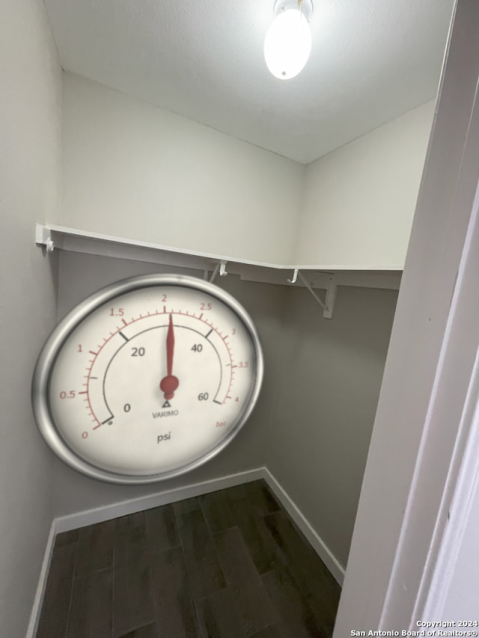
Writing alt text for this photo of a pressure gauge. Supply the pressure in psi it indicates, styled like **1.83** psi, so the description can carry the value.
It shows **30** psi
